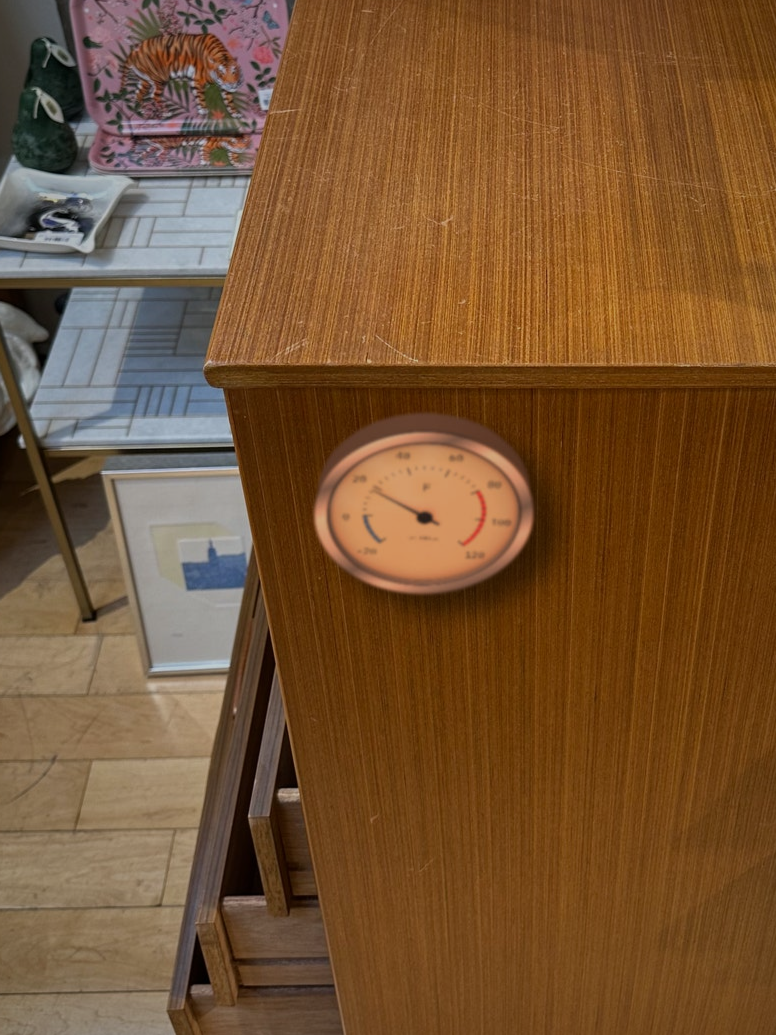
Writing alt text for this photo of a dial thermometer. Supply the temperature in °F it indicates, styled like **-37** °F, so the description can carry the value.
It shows **20** °F
